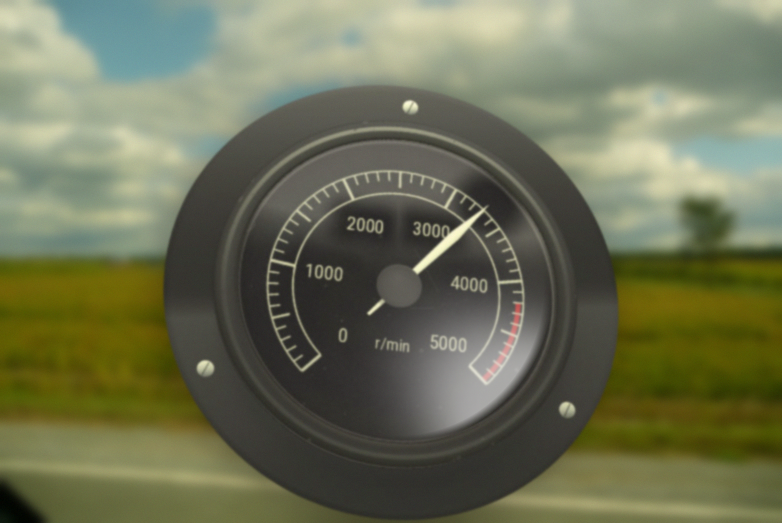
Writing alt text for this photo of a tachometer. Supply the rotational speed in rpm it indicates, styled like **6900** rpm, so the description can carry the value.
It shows **3300** rpm
